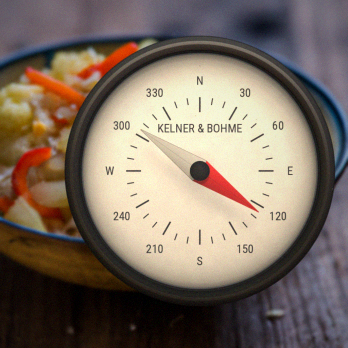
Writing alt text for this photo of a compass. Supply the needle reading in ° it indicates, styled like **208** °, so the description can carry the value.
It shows **125** °
